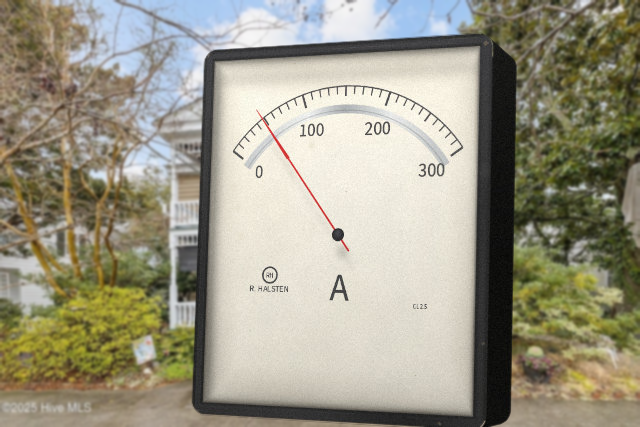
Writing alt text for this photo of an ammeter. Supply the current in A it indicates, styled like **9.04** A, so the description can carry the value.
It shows **50** A
